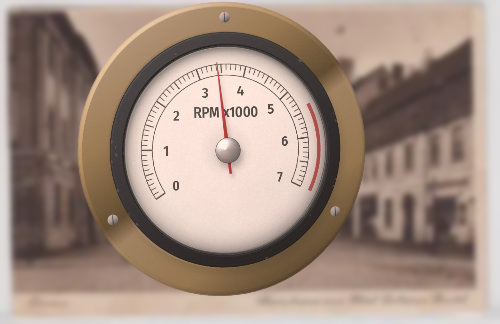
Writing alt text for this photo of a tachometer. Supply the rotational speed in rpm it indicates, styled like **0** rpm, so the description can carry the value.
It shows **3400** rpm
